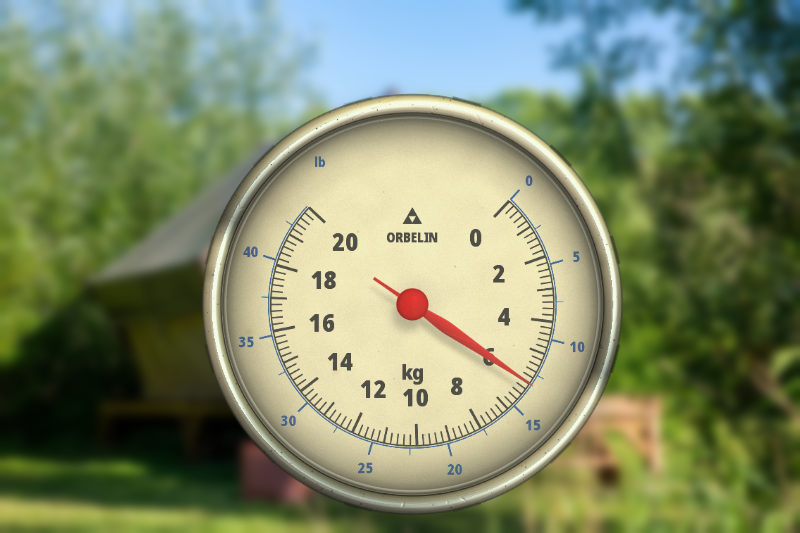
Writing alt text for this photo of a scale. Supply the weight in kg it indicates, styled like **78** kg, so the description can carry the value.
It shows **6** kg
